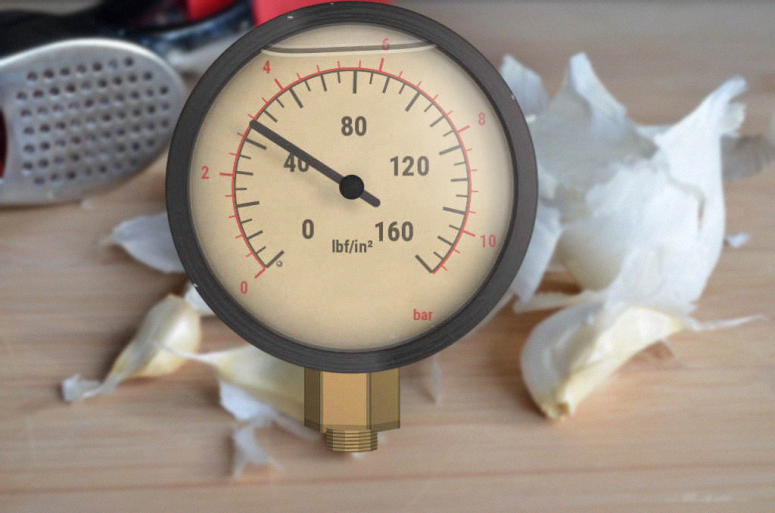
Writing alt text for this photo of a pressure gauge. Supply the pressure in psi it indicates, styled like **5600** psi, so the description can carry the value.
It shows **45** psi
